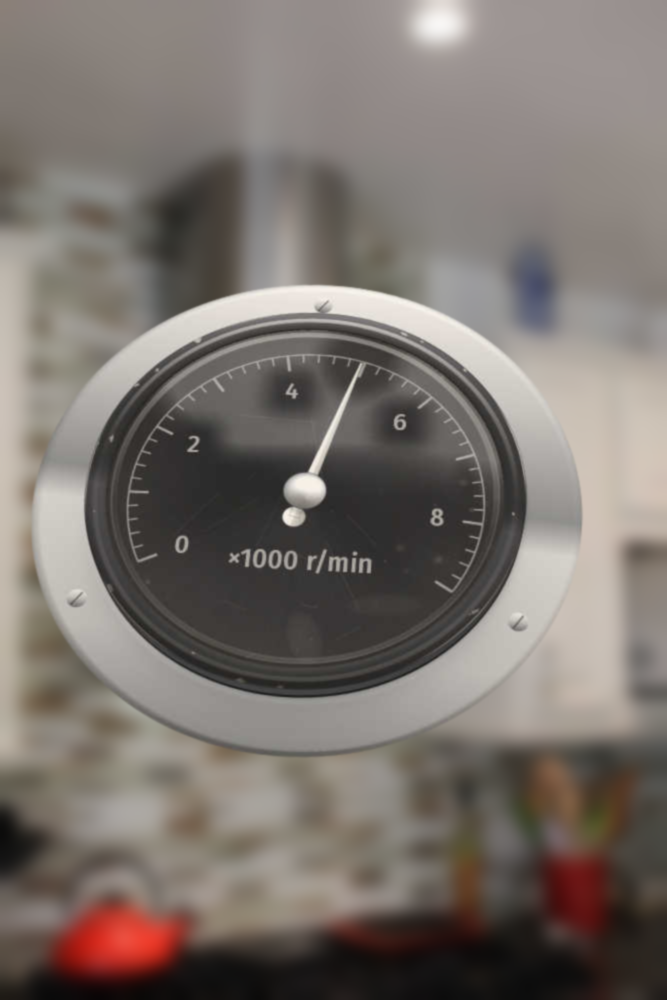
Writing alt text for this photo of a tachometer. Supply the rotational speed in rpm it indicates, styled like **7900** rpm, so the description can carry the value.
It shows **5000** rpm
